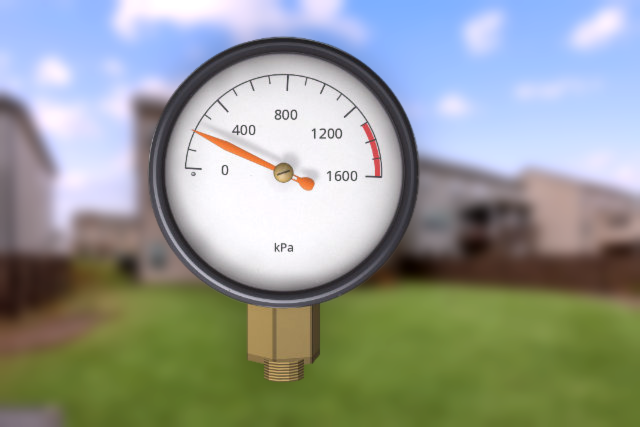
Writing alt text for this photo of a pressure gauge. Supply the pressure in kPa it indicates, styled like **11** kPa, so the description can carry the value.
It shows **200** kPa
